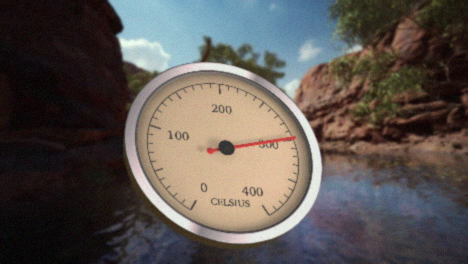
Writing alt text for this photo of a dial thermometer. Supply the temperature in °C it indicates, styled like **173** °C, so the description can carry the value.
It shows **300** °C
